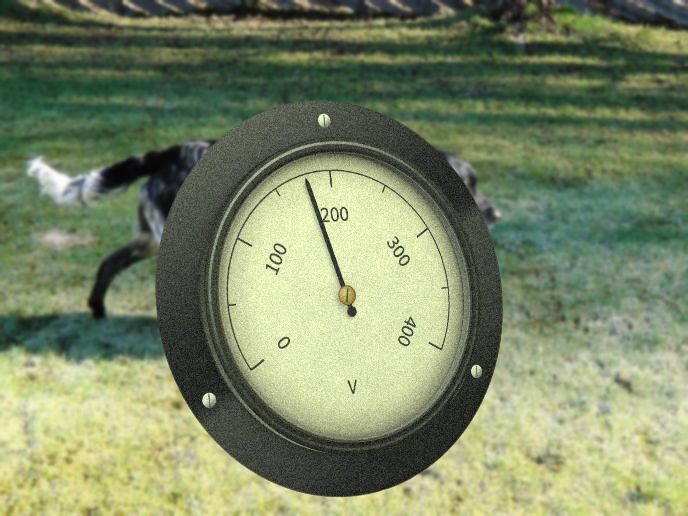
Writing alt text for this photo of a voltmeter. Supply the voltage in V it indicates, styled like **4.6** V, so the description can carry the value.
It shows **175** V
